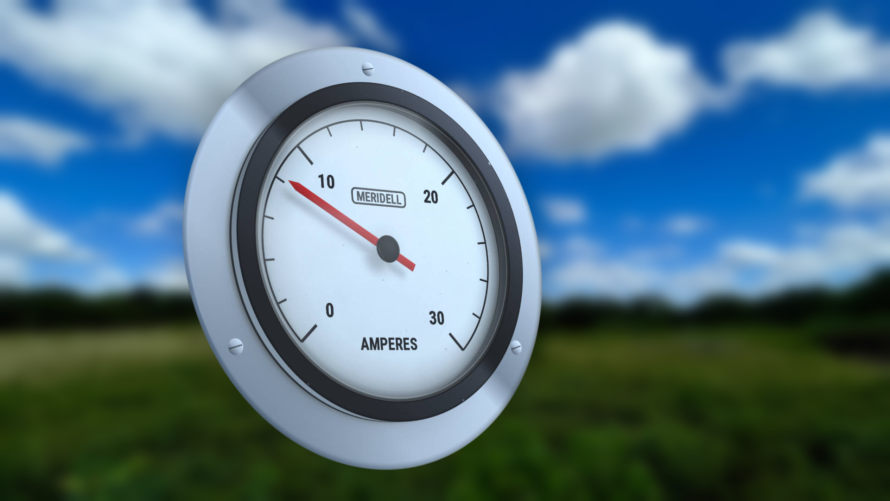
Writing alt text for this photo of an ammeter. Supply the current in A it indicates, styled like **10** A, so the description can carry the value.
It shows **8** A
